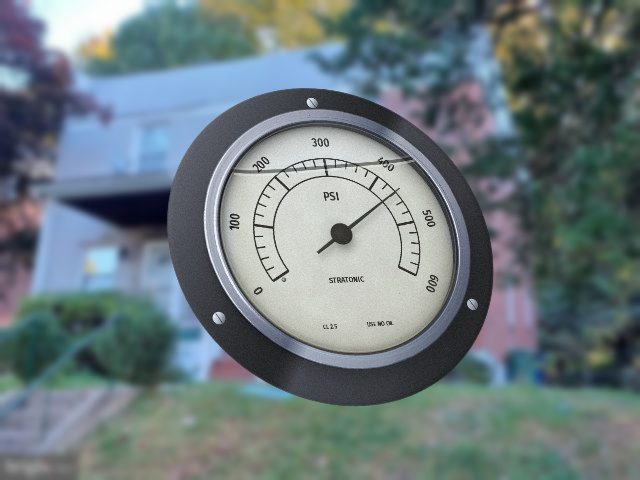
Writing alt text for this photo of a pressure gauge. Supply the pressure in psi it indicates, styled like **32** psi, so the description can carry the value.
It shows **440** psi
